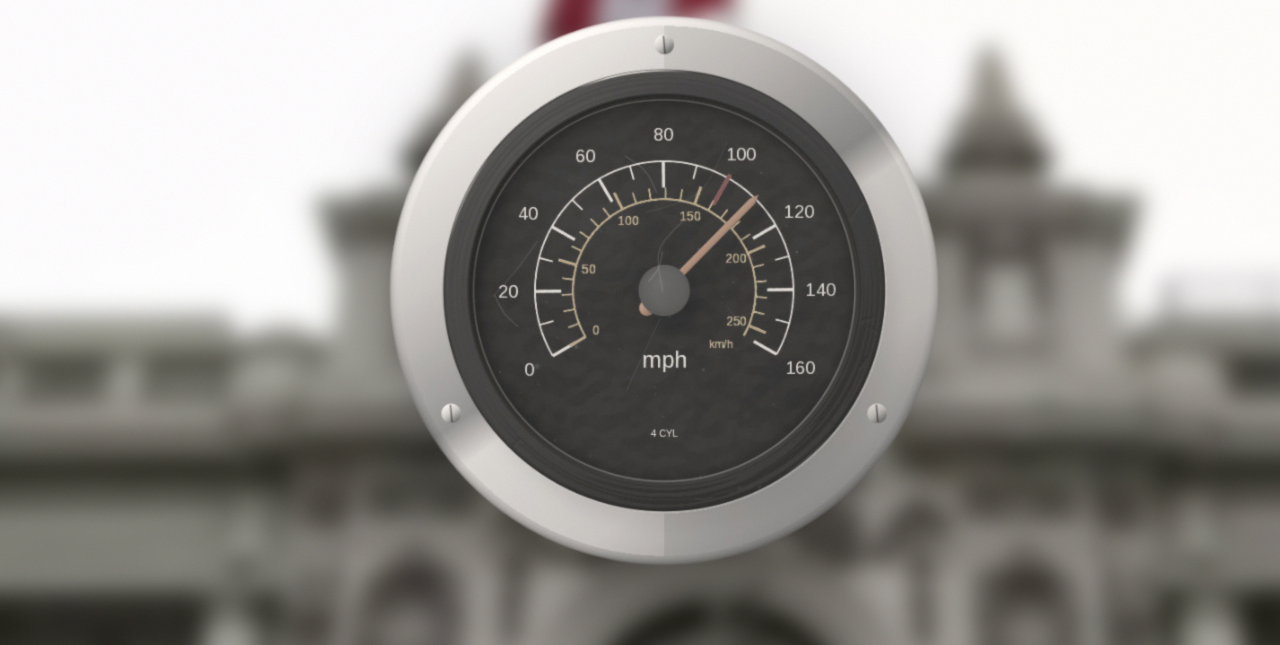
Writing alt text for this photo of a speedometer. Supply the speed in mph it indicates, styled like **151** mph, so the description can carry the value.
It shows **110** mph
